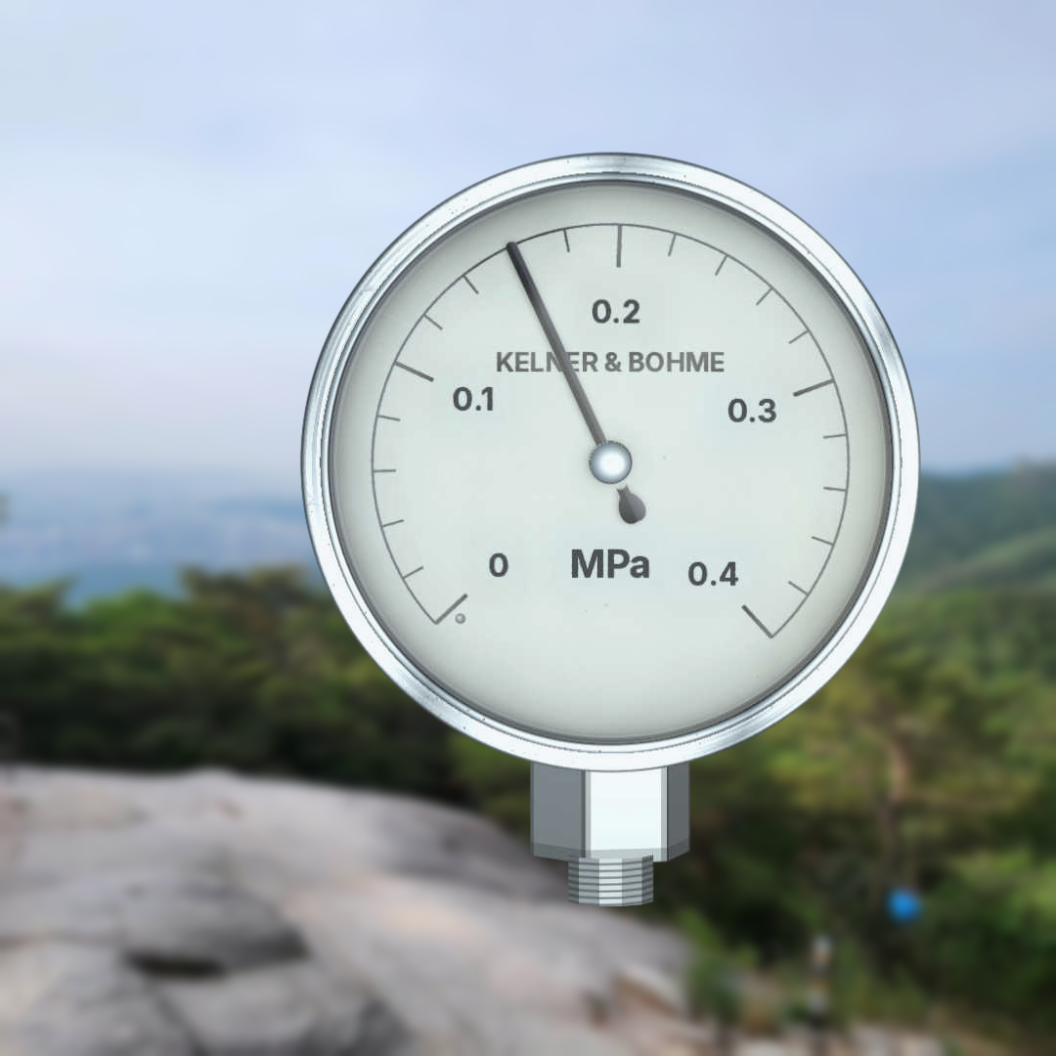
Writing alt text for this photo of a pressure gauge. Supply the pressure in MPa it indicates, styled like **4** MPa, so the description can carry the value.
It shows **0.16** MPa
